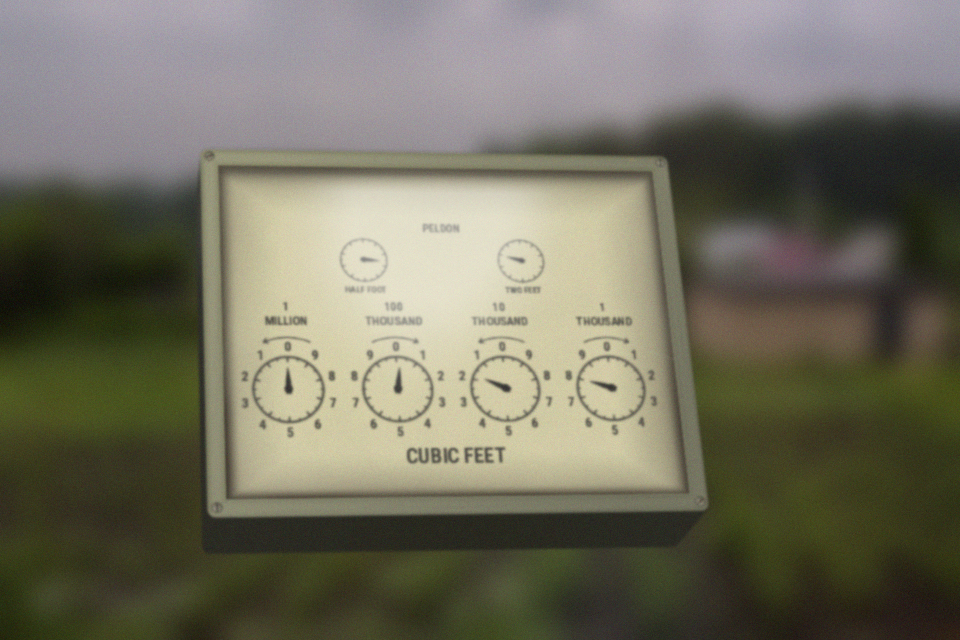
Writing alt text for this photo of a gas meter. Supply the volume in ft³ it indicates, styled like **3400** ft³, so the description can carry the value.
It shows **1800** ft³
